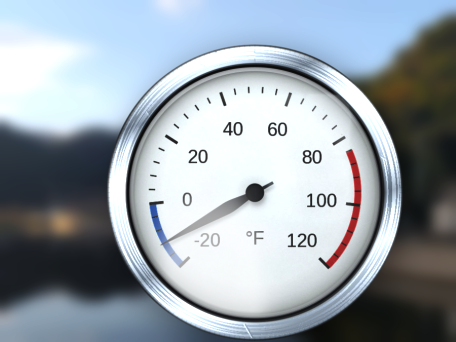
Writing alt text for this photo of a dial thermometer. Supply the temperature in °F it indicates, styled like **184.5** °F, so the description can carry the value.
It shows **-12** °F
